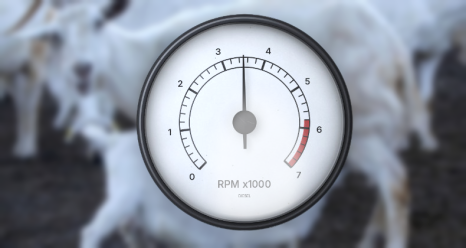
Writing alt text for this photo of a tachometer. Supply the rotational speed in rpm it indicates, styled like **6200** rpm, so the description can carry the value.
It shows **3500** rpm
